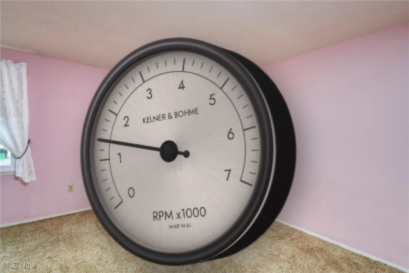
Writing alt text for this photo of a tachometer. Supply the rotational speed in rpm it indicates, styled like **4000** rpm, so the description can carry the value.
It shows **1400** rpm
